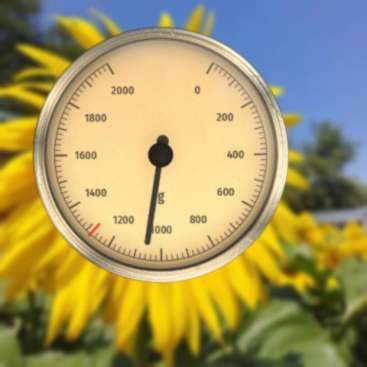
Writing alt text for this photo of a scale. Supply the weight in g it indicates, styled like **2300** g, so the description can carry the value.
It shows **1060** g
